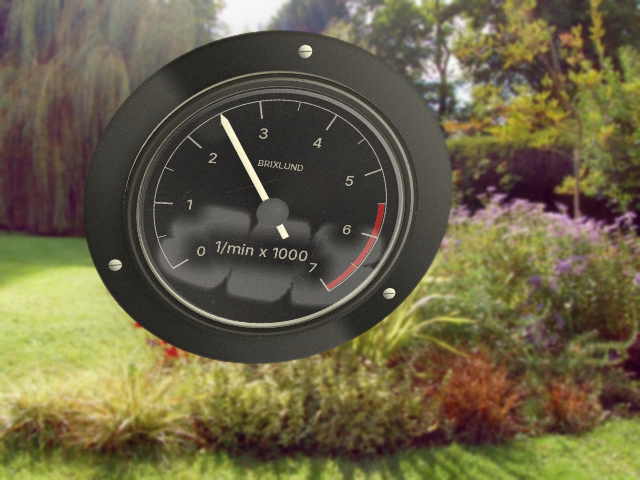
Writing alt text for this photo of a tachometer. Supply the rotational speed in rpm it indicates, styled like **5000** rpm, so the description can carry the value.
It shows **2500** rpm
